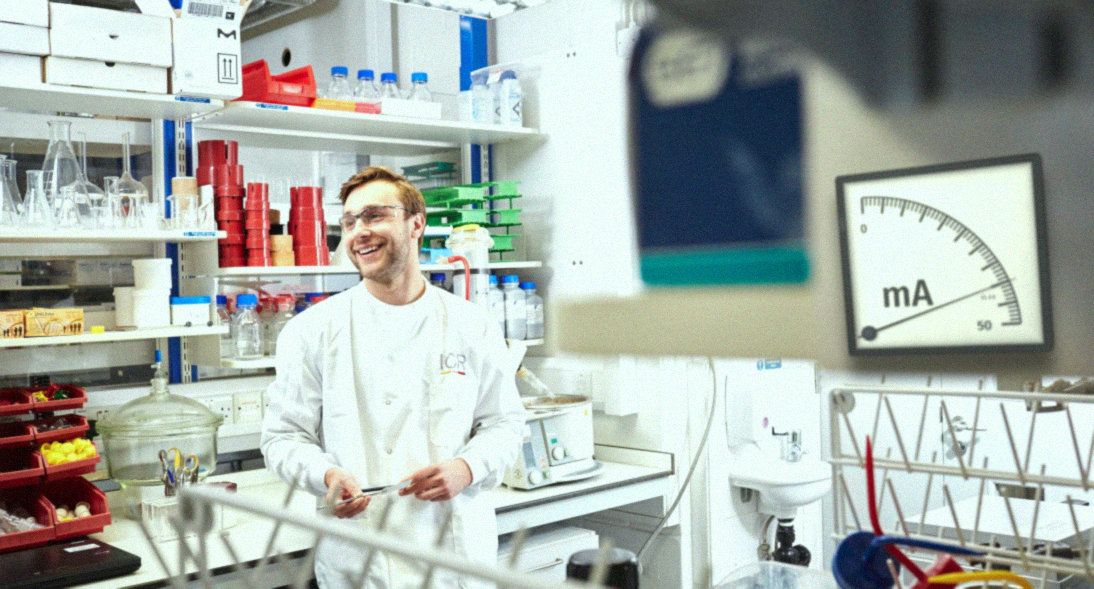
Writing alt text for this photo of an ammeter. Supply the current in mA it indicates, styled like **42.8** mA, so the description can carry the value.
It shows **40** mA
